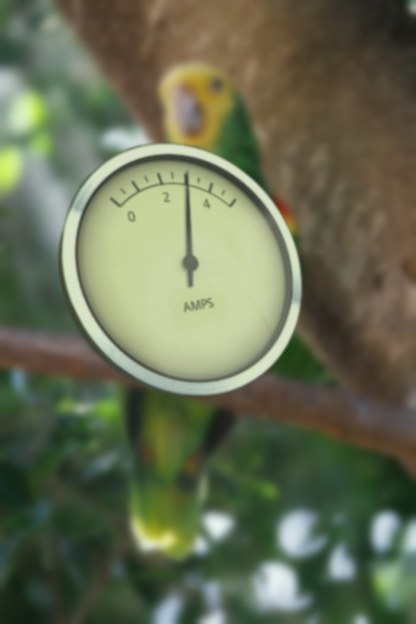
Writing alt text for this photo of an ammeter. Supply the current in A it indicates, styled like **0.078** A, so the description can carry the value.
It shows **3** A
